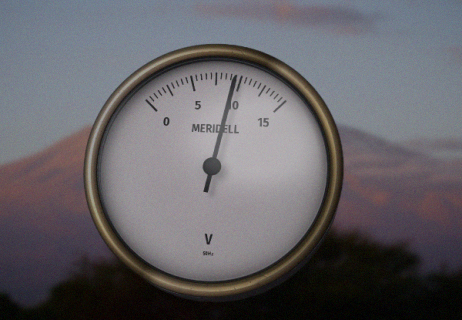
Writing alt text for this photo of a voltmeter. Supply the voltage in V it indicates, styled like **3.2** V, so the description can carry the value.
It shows **9.5** V
